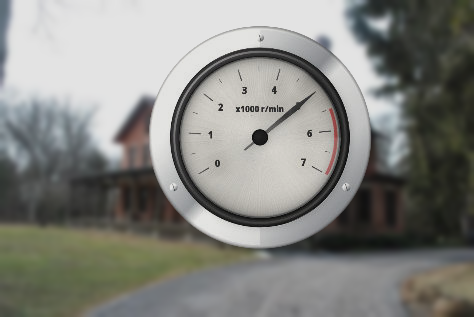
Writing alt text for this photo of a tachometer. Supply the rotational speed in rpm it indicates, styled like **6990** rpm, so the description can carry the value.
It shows **5000** rpm
